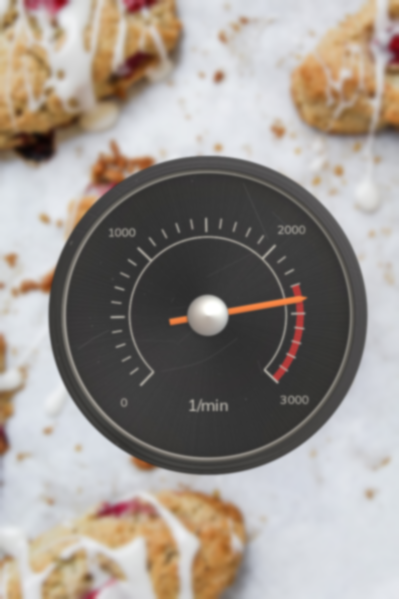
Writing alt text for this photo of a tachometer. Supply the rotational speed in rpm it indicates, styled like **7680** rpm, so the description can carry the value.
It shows **2400** rpm
